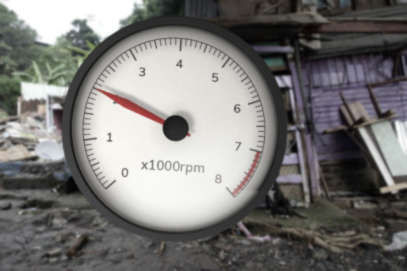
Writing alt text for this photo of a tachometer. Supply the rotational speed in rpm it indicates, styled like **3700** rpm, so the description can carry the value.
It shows **2000** rpm
